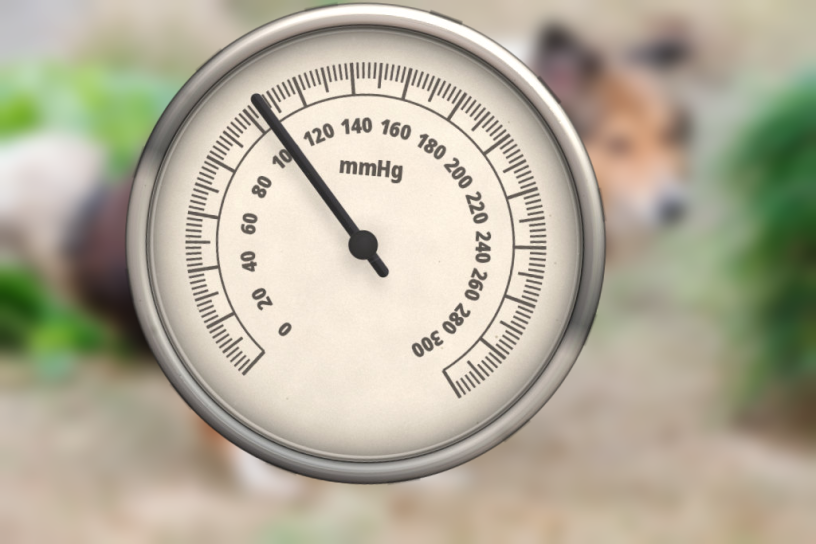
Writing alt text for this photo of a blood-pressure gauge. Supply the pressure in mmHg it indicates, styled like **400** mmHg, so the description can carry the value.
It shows **106** mmHg
